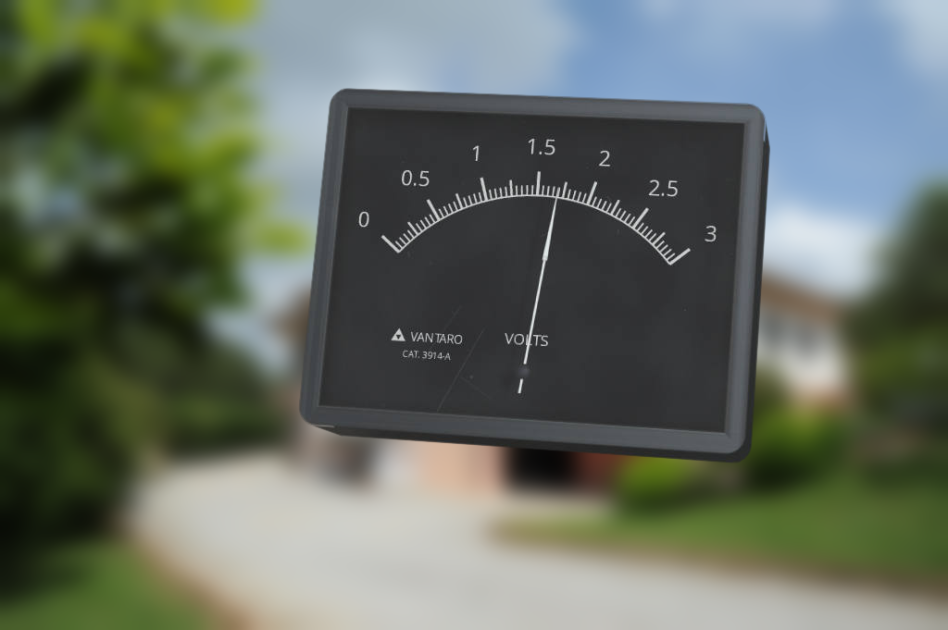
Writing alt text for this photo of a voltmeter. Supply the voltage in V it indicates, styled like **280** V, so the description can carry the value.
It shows **1.7** V
